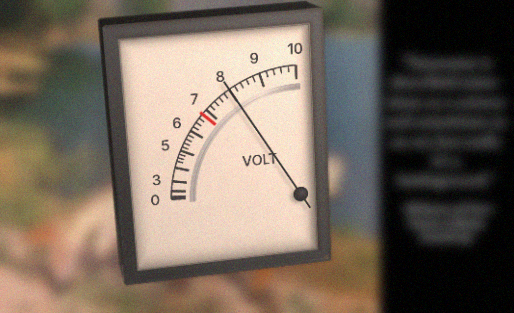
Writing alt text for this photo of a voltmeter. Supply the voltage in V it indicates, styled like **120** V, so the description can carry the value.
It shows **8** V
